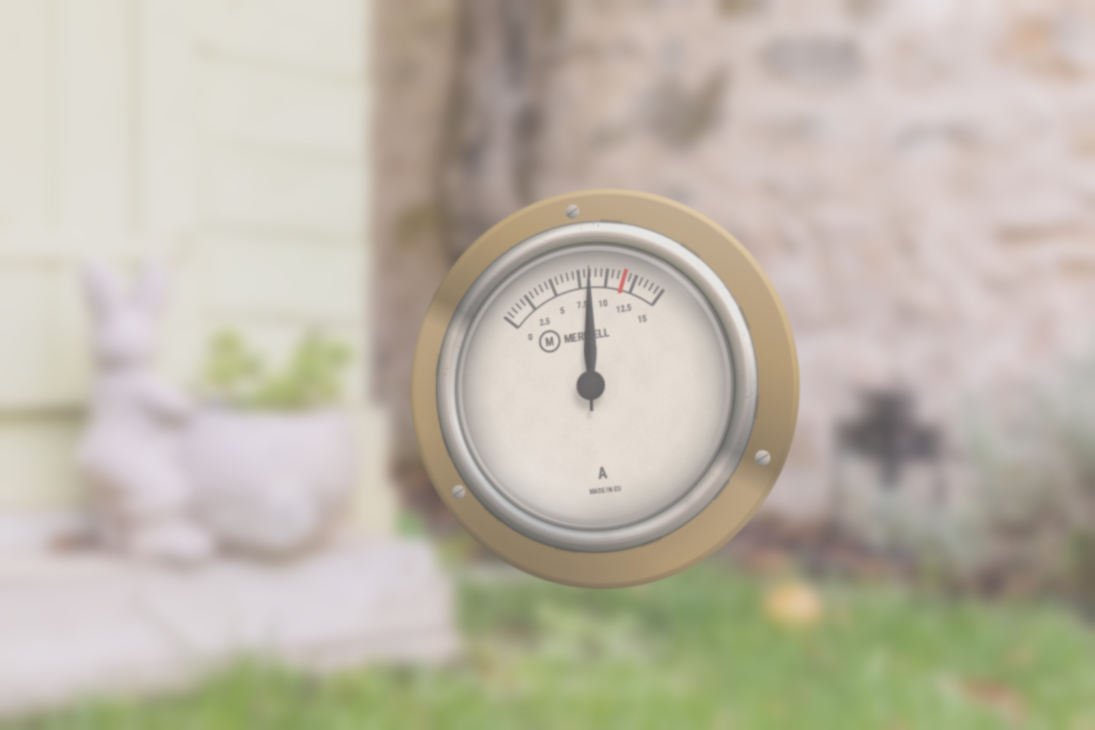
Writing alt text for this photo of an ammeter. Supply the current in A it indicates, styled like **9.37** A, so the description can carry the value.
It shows **8.5** A
